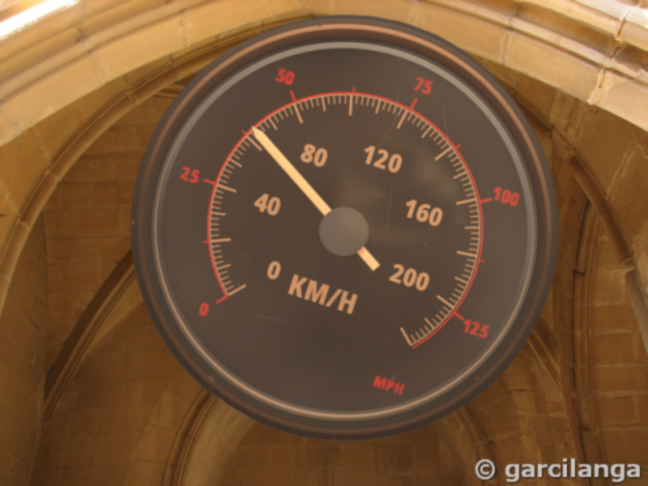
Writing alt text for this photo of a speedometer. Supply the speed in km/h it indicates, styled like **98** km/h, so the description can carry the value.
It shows **64** km/h
